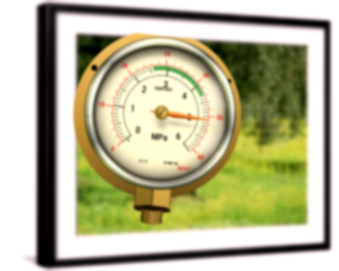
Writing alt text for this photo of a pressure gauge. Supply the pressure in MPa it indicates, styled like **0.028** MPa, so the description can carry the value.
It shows **5** MPa
